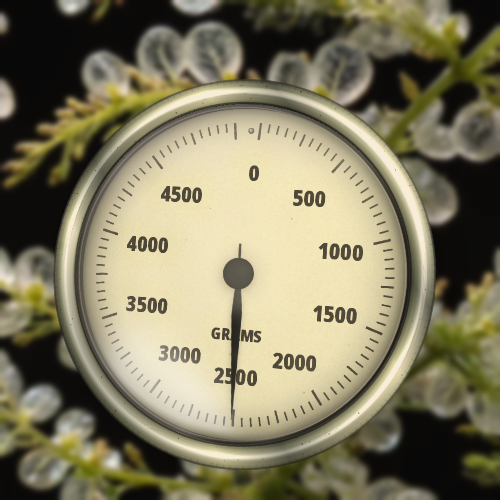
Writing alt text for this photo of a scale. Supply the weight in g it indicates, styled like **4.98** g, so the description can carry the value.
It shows **2500** g
